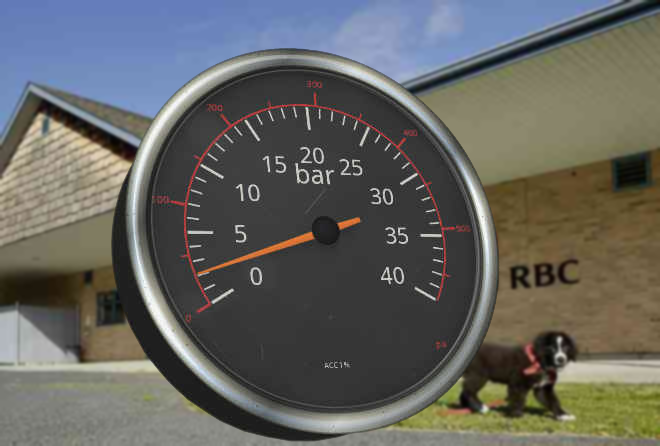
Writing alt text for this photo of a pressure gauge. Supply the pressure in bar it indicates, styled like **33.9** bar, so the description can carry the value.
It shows **2** bar
